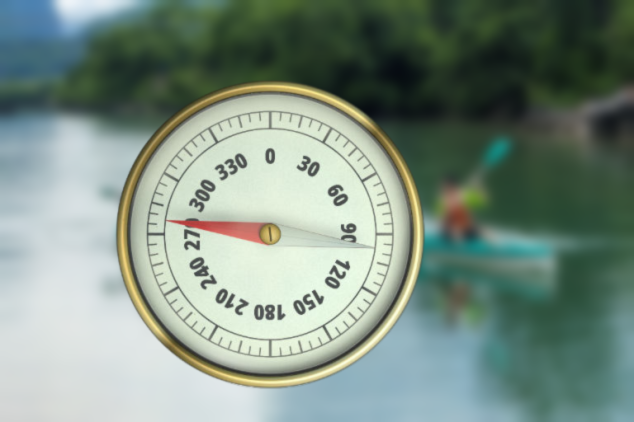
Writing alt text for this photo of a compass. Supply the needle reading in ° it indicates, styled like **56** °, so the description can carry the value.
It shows **277.5** °
